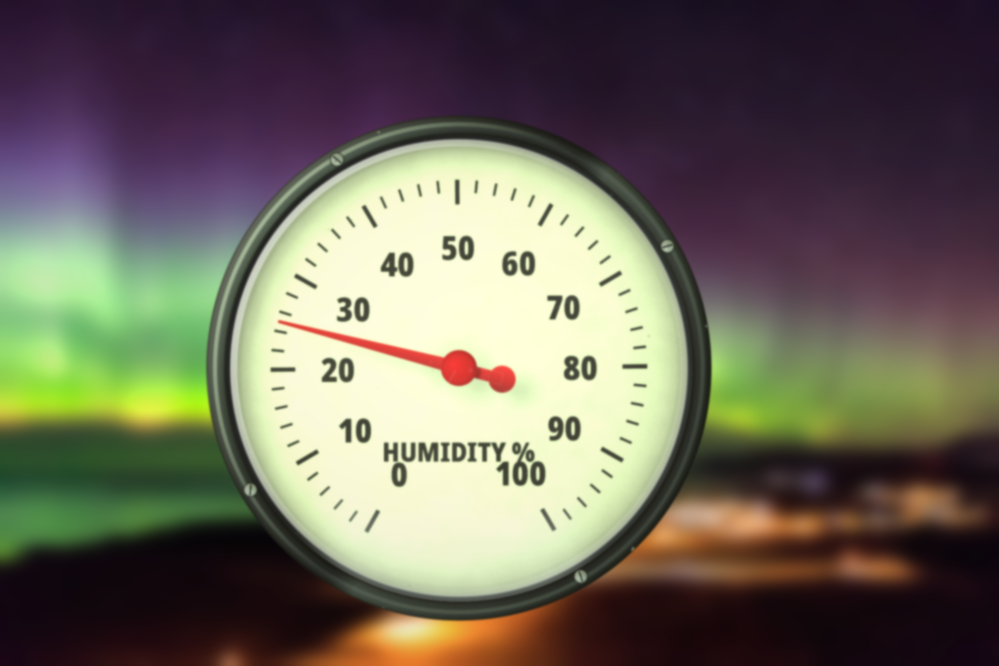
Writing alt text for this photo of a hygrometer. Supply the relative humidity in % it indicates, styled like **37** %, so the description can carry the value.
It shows **25** %
